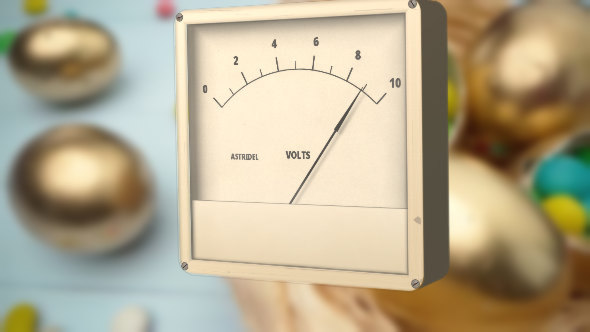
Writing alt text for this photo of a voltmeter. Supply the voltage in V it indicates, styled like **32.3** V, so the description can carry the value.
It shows **9** V
